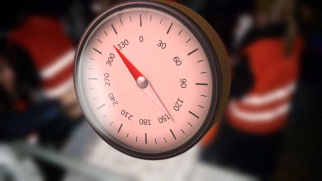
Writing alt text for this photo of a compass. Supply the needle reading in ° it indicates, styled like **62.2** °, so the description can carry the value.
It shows **320** °
